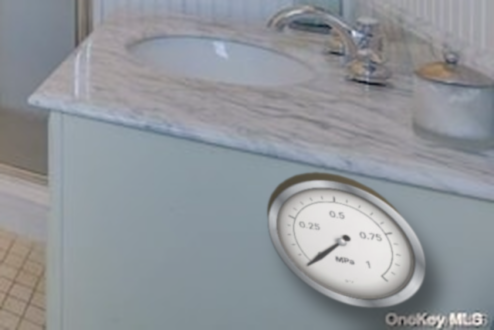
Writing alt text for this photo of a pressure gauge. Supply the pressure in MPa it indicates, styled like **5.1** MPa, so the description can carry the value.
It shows **0** MPa
